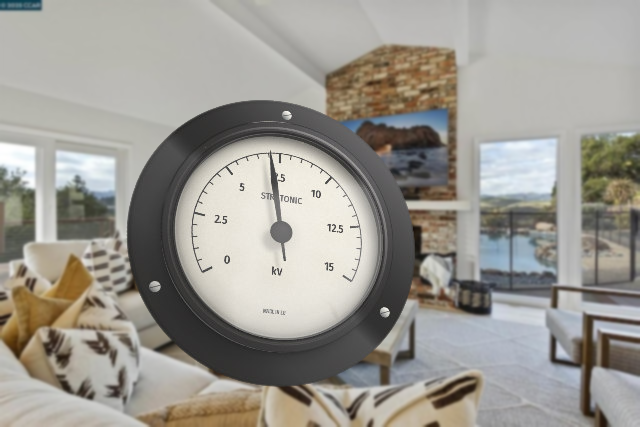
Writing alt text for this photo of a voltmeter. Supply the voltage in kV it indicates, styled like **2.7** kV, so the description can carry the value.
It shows **7** kV
